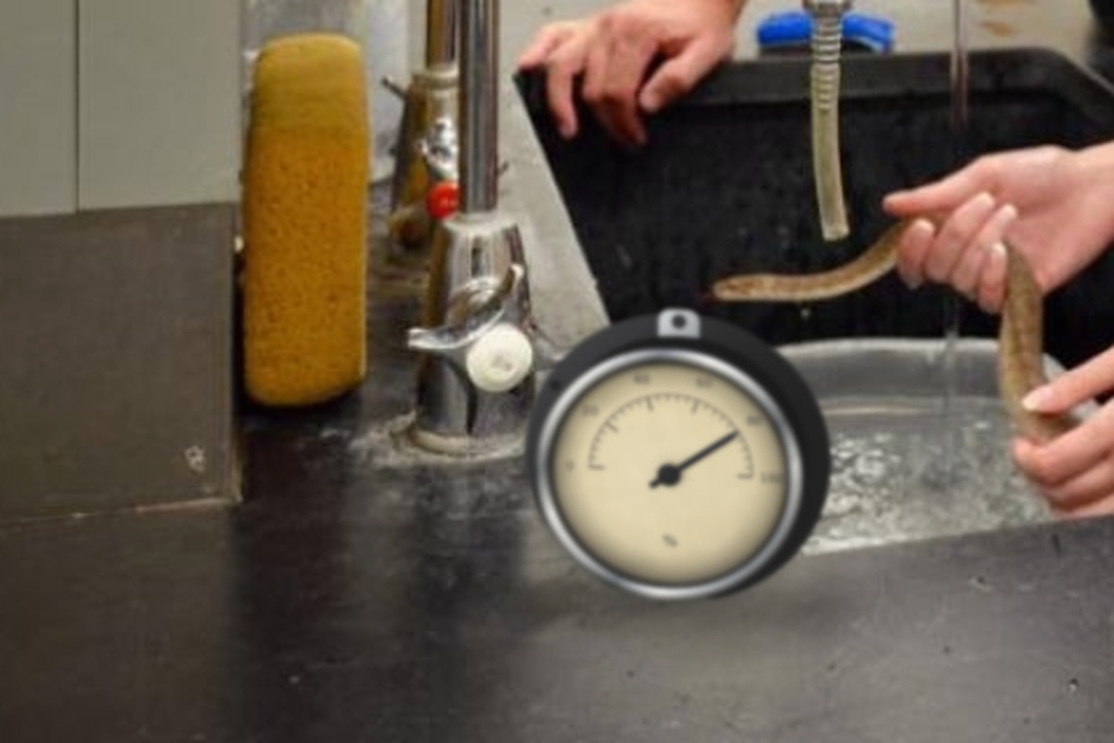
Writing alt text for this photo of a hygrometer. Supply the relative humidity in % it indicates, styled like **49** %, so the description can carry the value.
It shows **80** %
